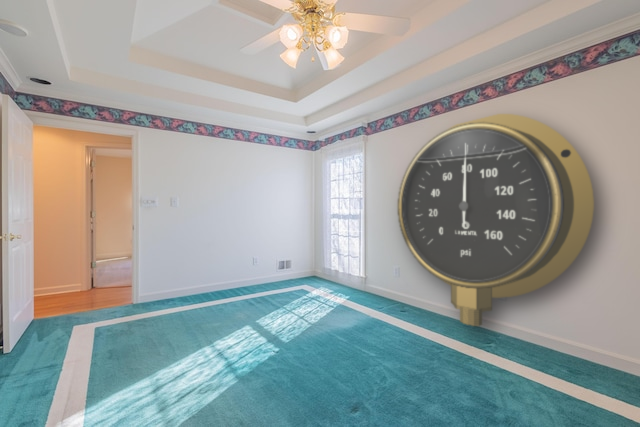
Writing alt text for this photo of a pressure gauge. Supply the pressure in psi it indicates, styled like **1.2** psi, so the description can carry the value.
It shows **80** psi
